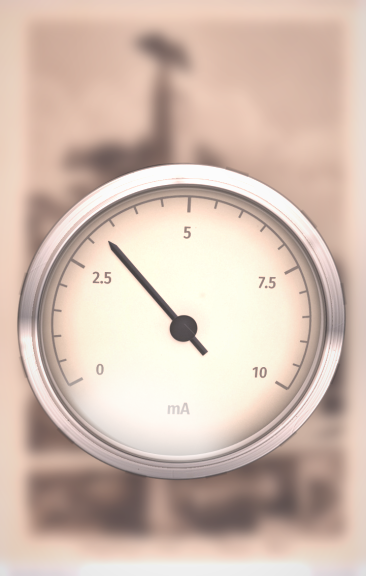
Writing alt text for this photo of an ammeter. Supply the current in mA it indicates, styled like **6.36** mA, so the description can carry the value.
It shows **3.25** mA
